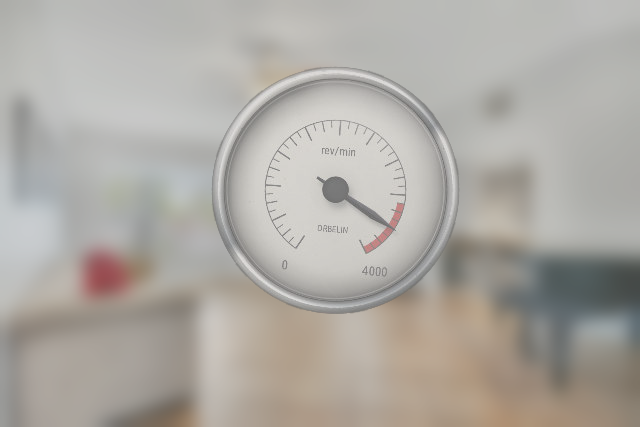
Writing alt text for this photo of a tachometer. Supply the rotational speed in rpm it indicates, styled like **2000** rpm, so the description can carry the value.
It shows **3600** rpm
